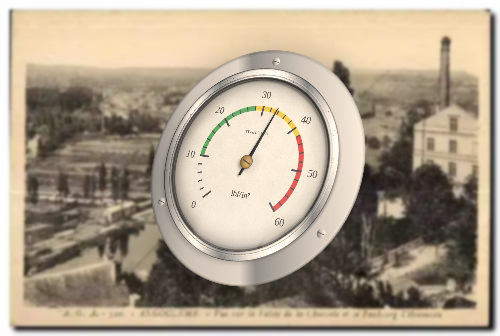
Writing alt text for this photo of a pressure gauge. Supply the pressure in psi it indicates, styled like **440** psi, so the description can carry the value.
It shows **34** psi
